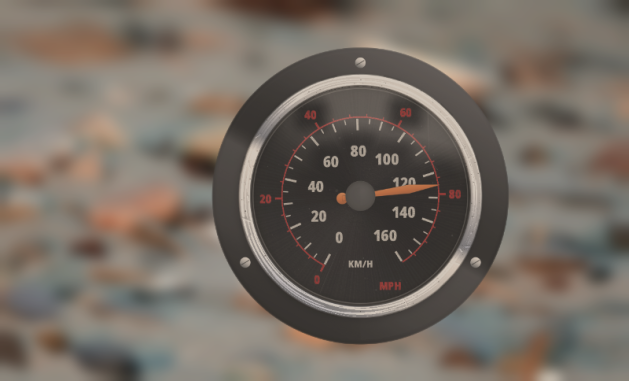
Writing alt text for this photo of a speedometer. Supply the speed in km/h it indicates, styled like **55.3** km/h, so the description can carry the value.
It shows **125** km/h
